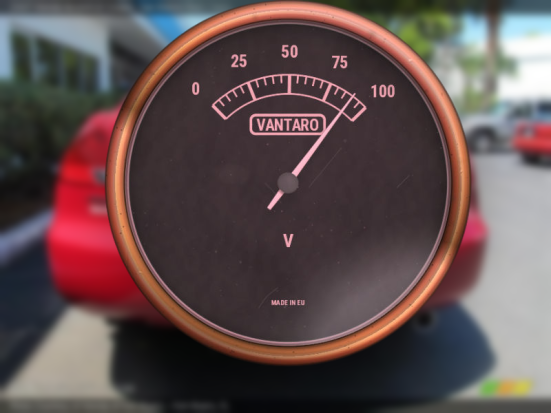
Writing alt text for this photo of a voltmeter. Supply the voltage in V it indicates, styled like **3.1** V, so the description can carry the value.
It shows **90** V
